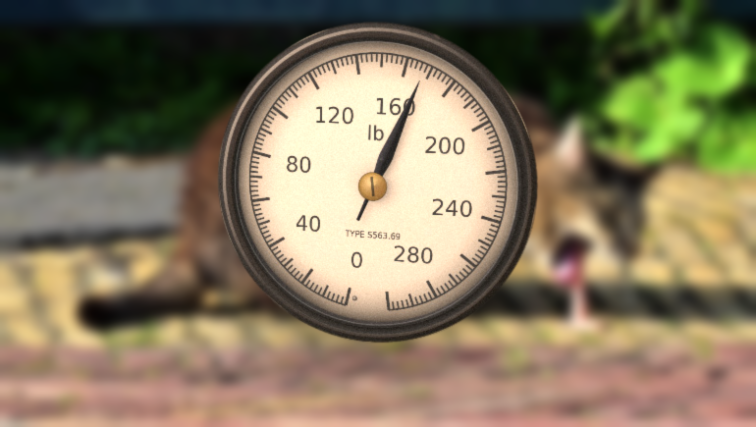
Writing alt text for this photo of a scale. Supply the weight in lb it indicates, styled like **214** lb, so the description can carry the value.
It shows **168** lb
